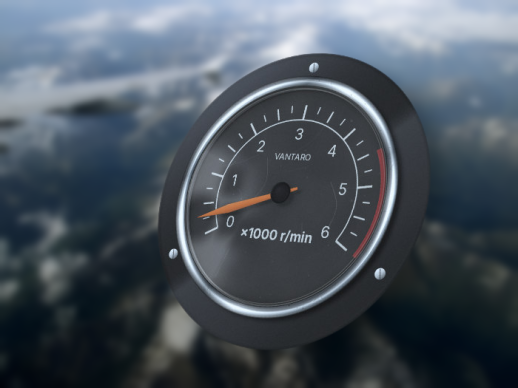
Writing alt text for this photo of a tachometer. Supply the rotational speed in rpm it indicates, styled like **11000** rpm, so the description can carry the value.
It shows **250** rpm
